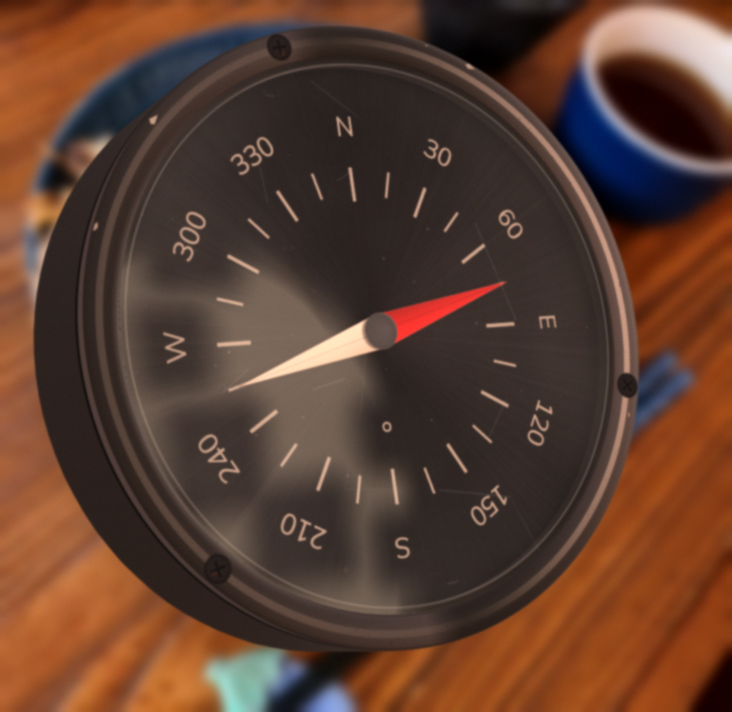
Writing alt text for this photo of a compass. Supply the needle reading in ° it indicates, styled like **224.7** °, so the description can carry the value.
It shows **75** °
